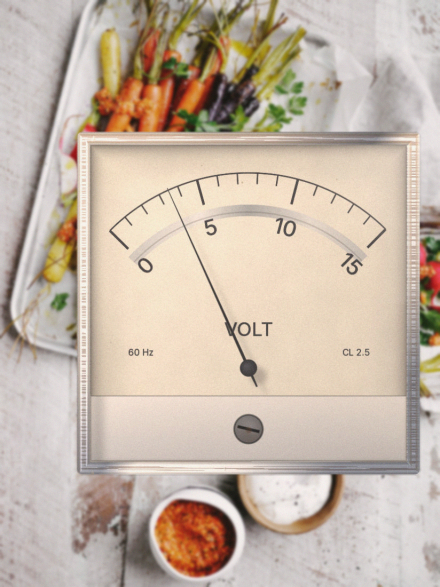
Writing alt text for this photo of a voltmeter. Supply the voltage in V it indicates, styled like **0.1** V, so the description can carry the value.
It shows **3.5** V
